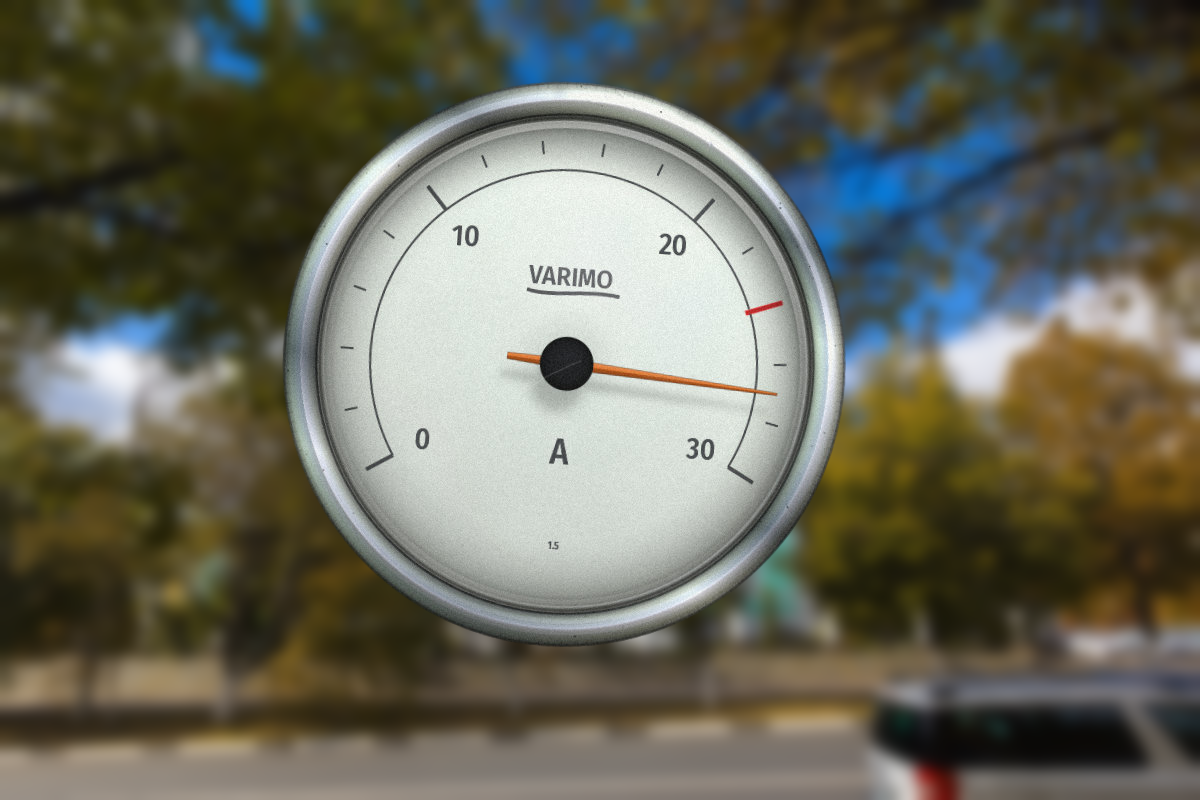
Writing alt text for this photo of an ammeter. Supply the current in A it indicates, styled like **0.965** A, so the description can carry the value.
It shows **27** A
